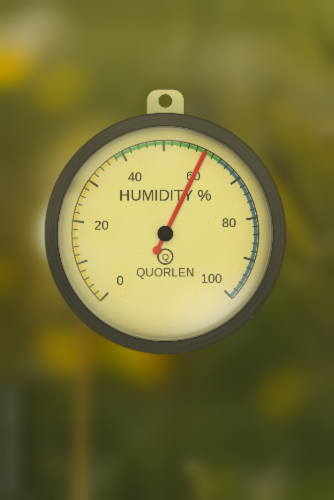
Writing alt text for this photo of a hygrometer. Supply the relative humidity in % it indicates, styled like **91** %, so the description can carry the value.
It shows **60** %
